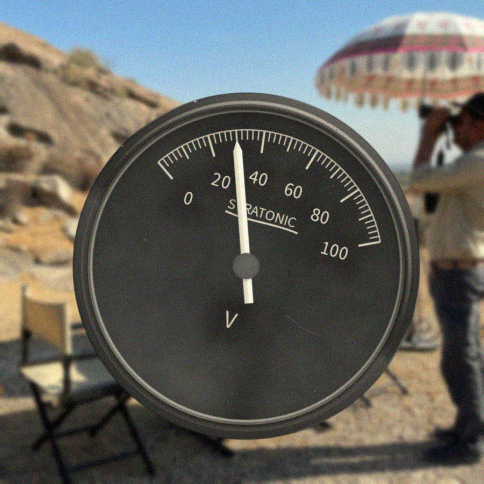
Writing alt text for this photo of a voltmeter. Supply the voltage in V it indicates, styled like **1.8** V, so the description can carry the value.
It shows **30** V
